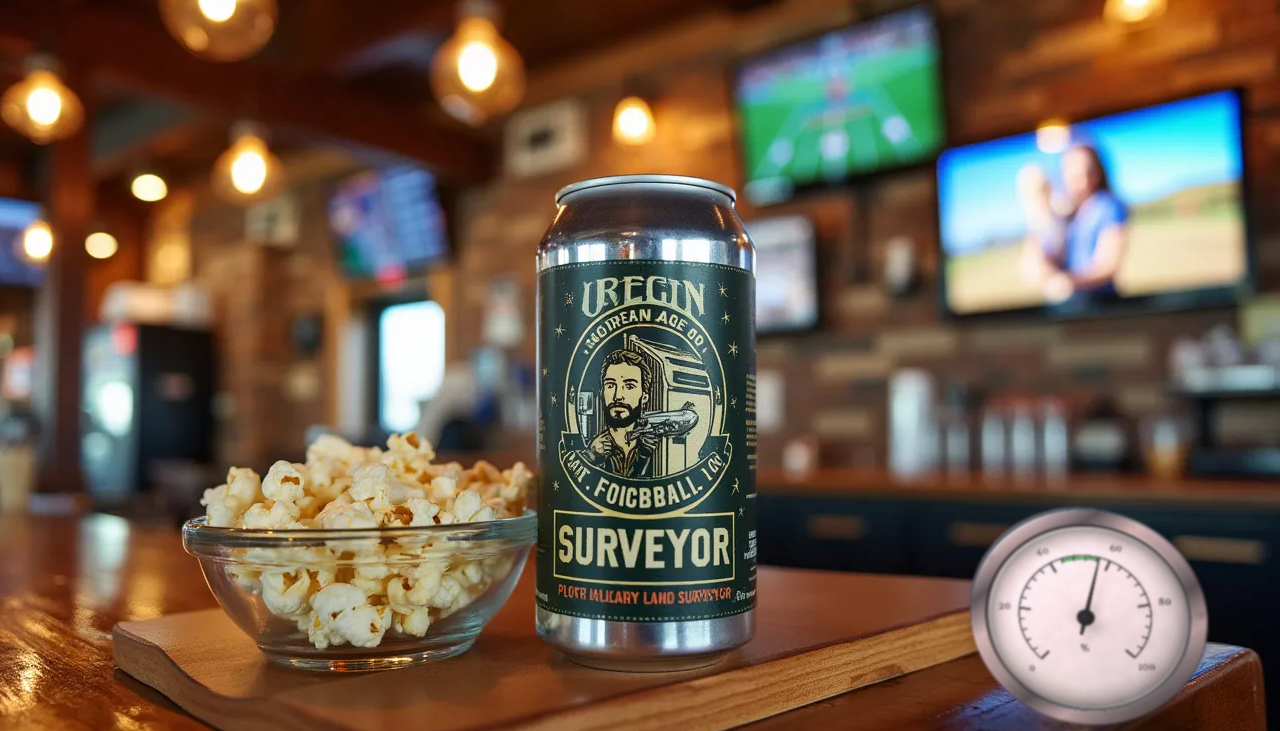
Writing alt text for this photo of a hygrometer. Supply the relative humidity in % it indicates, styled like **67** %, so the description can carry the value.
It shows **56** %
